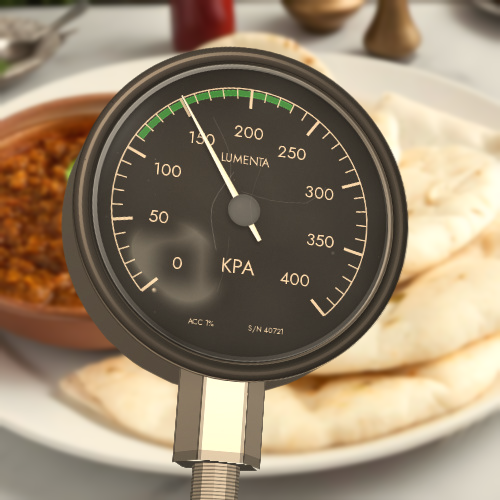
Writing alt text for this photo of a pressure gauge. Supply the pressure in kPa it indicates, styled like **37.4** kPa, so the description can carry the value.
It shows **150** kPa
